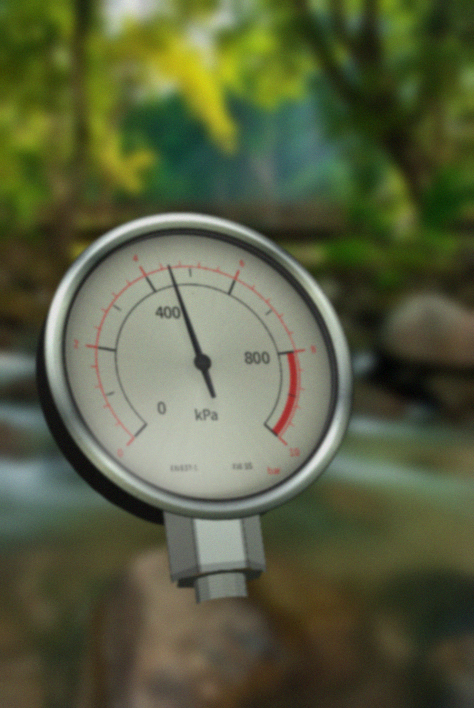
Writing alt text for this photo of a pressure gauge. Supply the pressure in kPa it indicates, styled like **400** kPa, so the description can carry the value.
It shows **450** kPa
